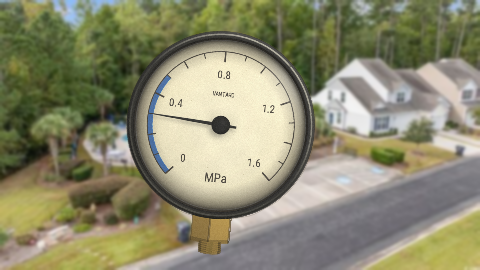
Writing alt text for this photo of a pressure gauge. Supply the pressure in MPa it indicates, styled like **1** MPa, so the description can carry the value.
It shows **0.3** MPa
